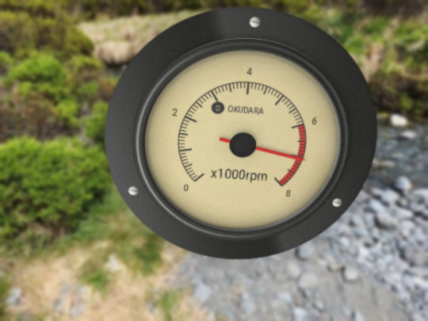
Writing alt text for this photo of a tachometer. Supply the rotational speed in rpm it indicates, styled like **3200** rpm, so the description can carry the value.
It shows **7000** rpm
